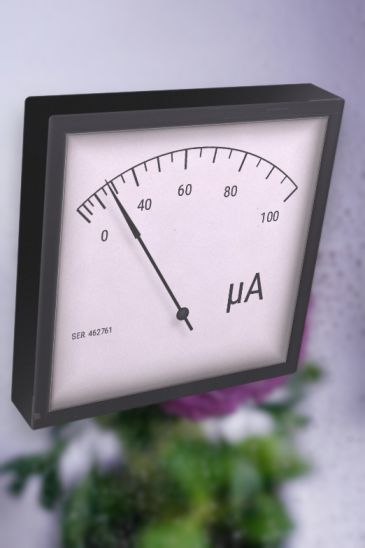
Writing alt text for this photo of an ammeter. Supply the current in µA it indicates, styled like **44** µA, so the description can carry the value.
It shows **27.5** µA
